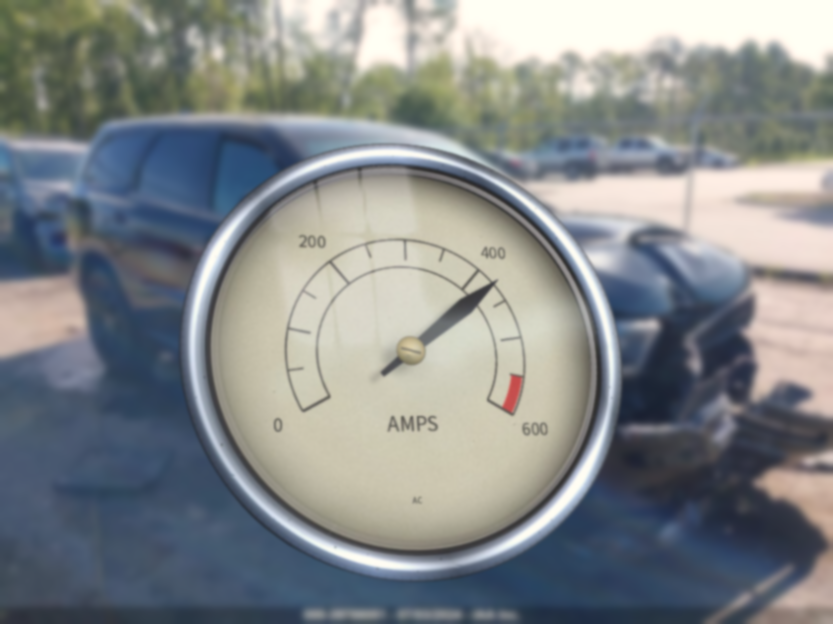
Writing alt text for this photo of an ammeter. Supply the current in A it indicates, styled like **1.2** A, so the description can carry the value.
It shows **425** A
